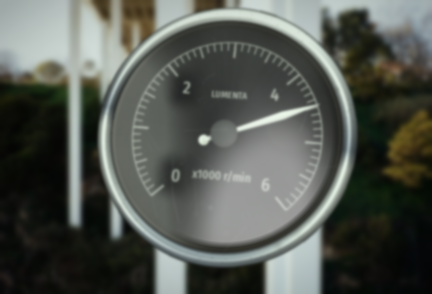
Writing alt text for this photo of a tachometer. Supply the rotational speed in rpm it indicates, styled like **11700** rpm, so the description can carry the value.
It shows **4500** rpm
